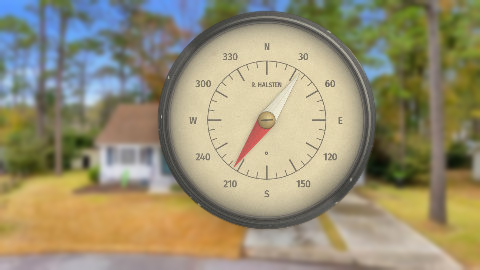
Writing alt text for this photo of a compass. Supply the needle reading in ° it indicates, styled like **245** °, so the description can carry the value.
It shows **215** °
